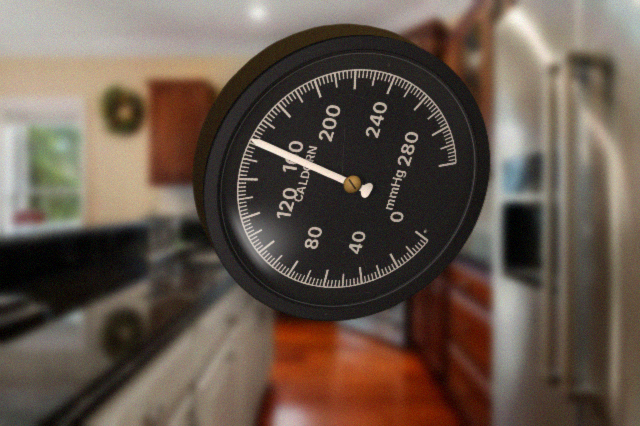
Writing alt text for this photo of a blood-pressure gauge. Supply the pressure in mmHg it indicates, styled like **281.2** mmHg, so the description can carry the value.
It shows **160** mmHg
